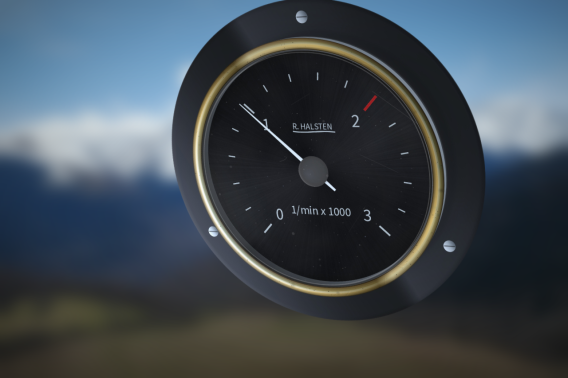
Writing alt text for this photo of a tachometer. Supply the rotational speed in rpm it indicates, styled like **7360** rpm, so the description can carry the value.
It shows **1000** rpm
